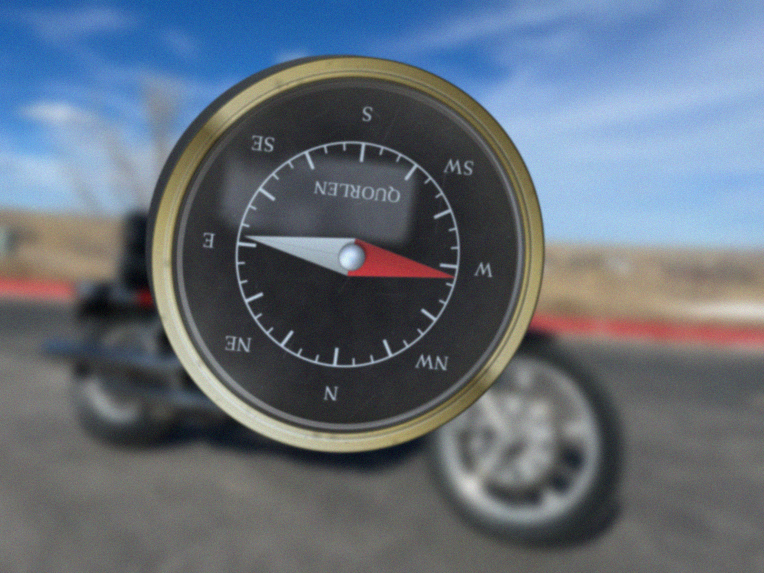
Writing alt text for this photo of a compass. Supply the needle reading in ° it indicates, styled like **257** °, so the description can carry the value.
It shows **275** °
